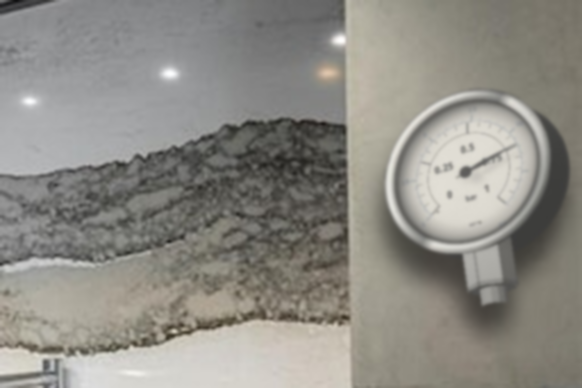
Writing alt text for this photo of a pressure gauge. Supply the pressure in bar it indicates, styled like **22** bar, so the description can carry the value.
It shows **0.75** bar
